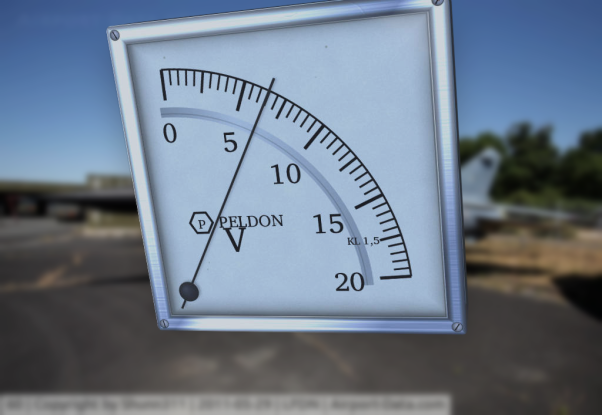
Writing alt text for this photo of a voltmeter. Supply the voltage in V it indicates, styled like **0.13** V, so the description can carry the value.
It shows **6.5** V
